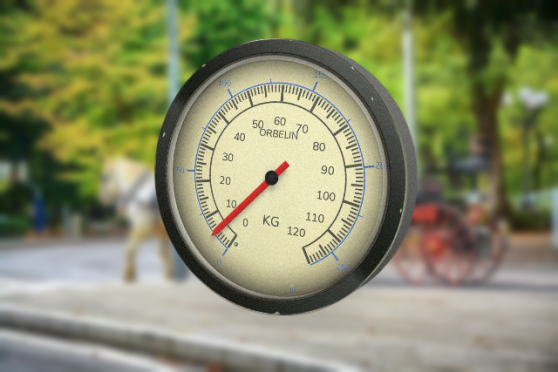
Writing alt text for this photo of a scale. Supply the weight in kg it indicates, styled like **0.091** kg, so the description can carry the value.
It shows **5** kg
